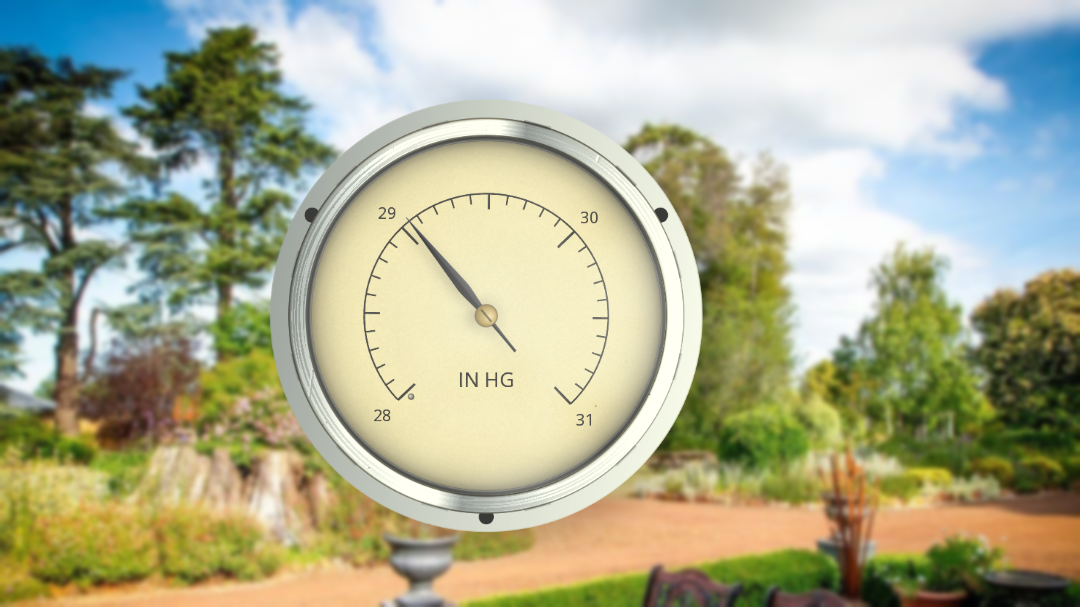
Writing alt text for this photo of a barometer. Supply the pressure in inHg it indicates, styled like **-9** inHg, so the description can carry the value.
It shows **29.05** inHg
